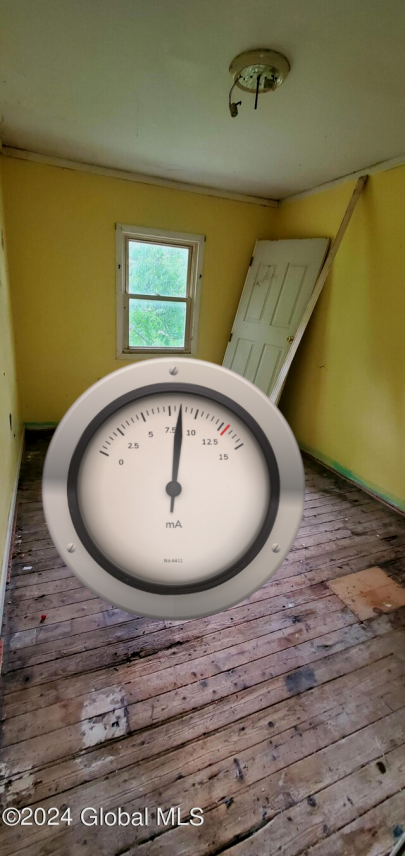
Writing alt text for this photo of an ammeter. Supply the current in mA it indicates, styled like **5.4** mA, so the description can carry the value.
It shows **8.5** mA
